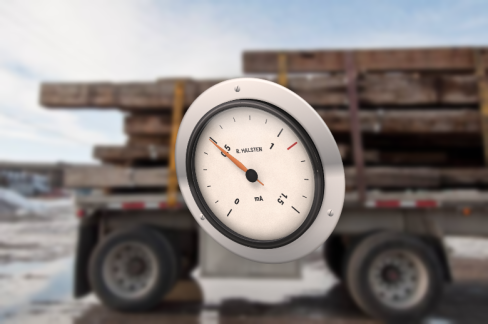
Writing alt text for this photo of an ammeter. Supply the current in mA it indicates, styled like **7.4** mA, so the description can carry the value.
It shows **0.5** mA
